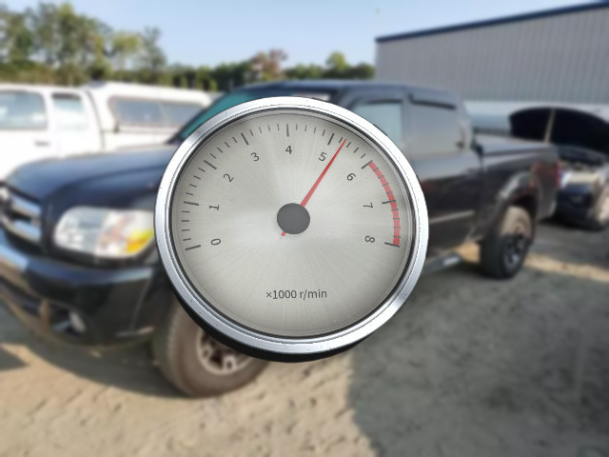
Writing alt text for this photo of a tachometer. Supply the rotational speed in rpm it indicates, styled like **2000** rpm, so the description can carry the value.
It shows **5300** rpm
